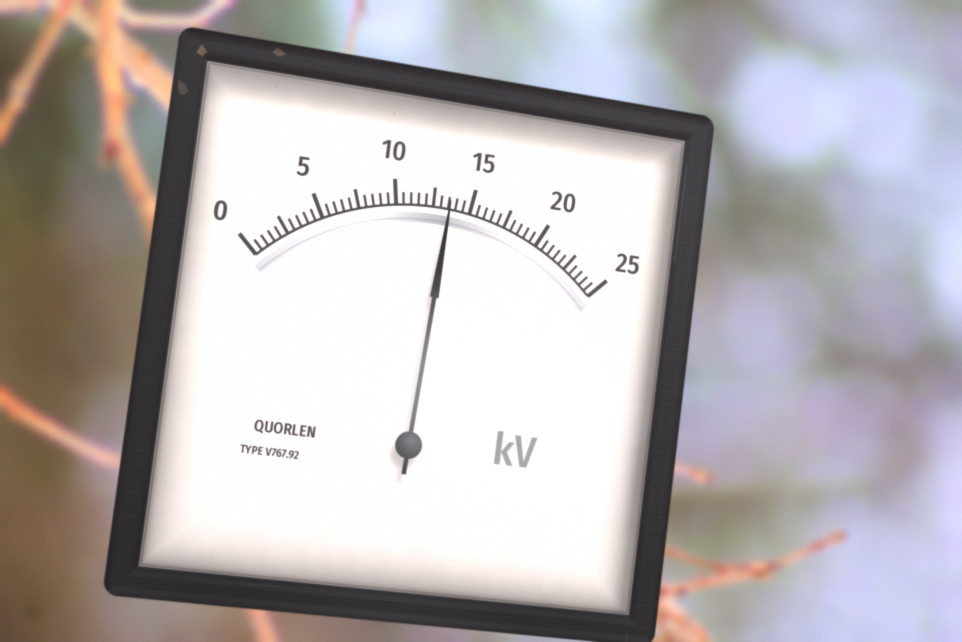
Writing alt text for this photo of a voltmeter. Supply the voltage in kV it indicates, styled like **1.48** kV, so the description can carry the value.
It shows **13.5** kV
